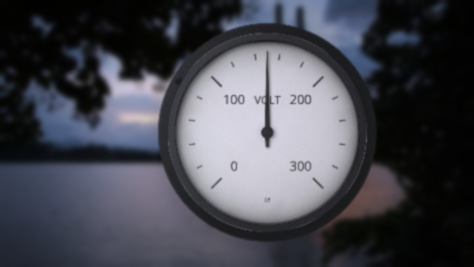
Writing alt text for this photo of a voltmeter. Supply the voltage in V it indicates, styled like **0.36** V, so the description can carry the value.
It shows **150** V
